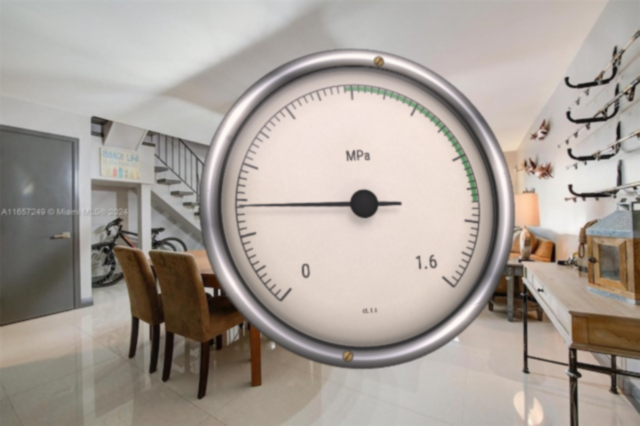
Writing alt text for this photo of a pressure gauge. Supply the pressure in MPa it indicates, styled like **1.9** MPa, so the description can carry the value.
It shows **0.28** MPa
